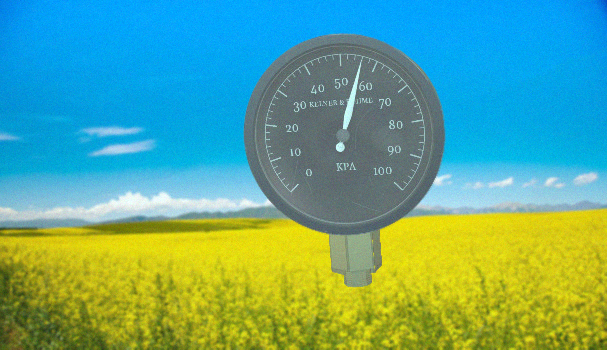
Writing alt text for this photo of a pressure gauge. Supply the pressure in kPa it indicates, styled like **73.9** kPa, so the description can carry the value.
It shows **56** kPa
